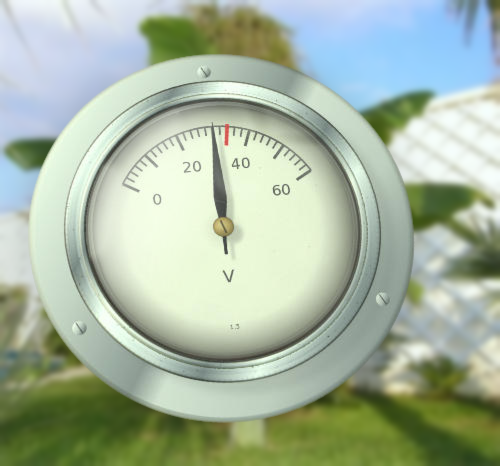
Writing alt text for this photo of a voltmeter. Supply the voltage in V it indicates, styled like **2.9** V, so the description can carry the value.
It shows **30** V
